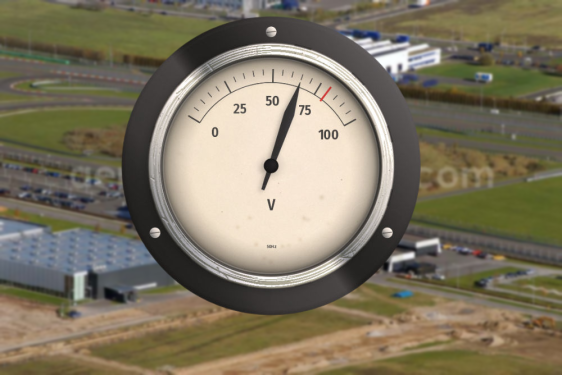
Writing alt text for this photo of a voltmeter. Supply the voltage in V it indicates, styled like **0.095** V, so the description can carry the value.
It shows **65** V
